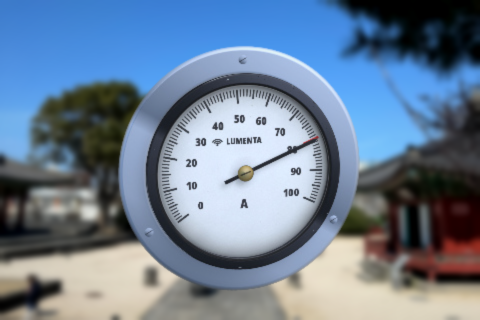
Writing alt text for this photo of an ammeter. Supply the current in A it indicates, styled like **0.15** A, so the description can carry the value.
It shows **80** A
